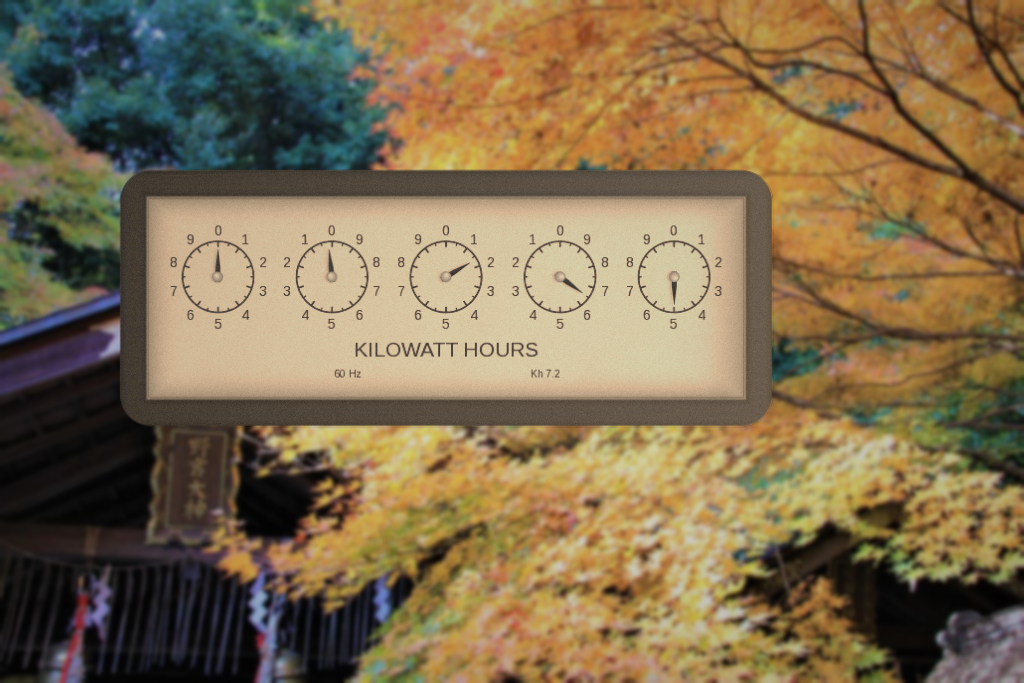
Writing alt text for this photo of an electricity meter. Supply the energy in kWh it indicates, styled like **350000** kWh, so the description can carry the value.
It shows **165** kWh
